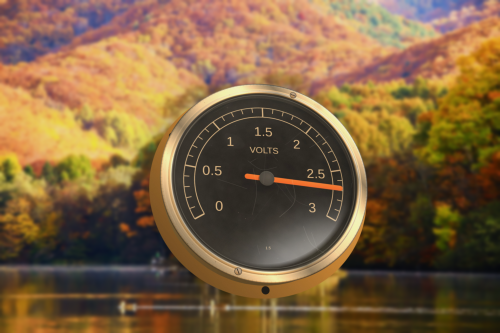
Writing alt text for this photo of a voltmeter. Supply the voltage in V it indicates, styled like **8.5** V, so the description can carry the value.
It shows **2.7** V
